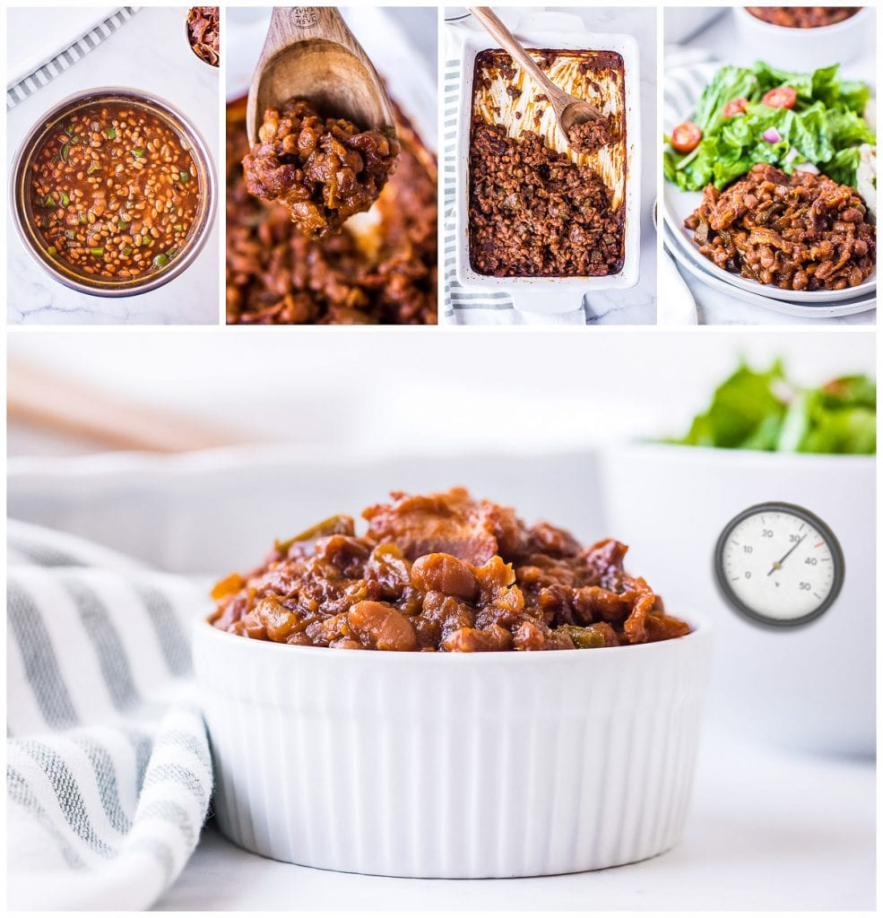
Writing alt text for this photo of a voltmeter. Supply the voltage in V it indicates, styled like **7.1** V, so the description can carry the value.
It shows **32** V
